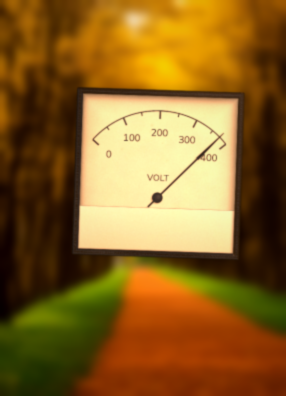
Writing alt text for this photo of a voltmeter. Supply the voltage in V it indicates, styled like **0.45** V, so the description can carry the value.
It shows **375** V
